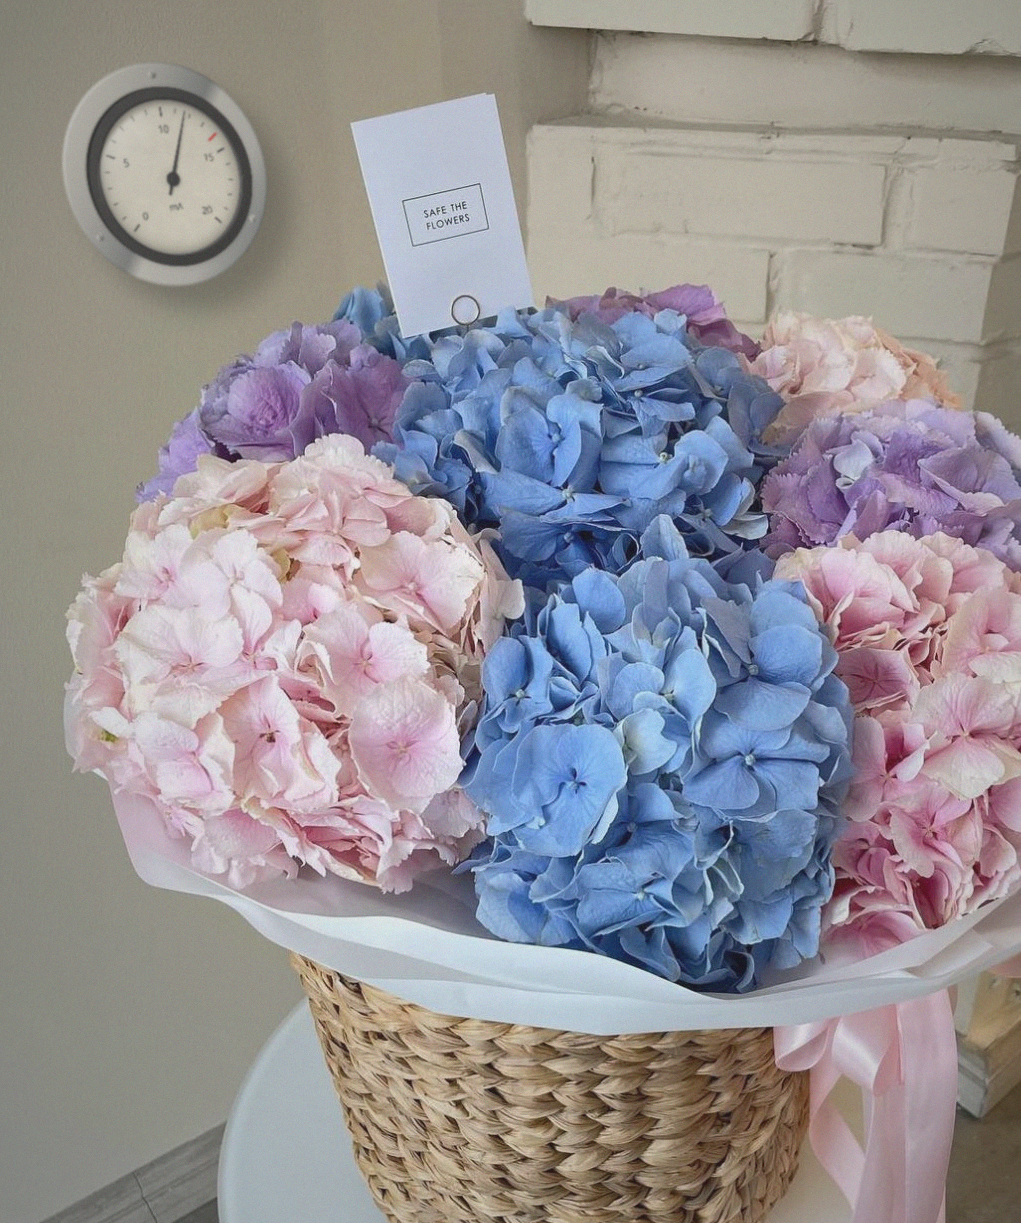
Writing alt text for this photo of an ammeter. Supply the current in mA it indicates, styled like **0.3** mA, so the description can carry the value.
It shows **11.5** mA
